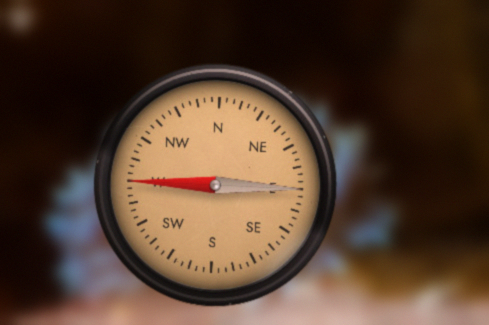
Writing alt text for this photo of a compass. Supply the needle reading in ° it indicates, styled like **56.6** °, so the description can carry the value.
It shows **270** °
